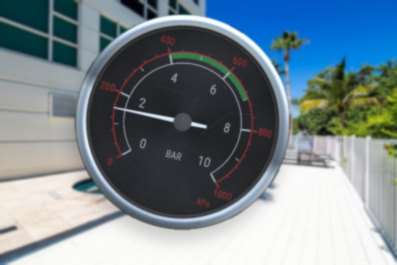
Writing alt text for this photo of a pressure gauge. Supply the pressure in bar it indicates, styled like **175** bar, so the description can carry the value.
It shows **1.5** bar
